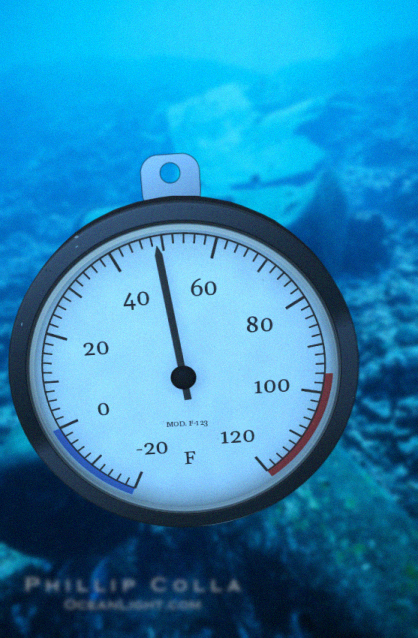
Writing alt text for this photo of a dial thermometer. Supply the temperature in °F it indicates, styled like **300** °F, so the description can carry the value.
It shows **49** °F
